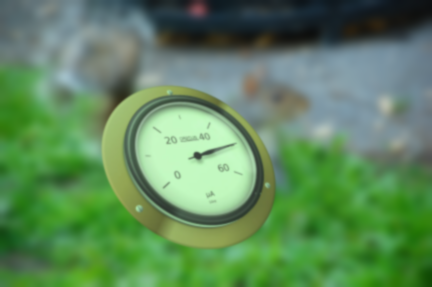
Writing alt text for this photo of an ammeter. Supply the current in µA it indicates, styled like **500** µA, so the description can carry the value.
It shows **50** µA
